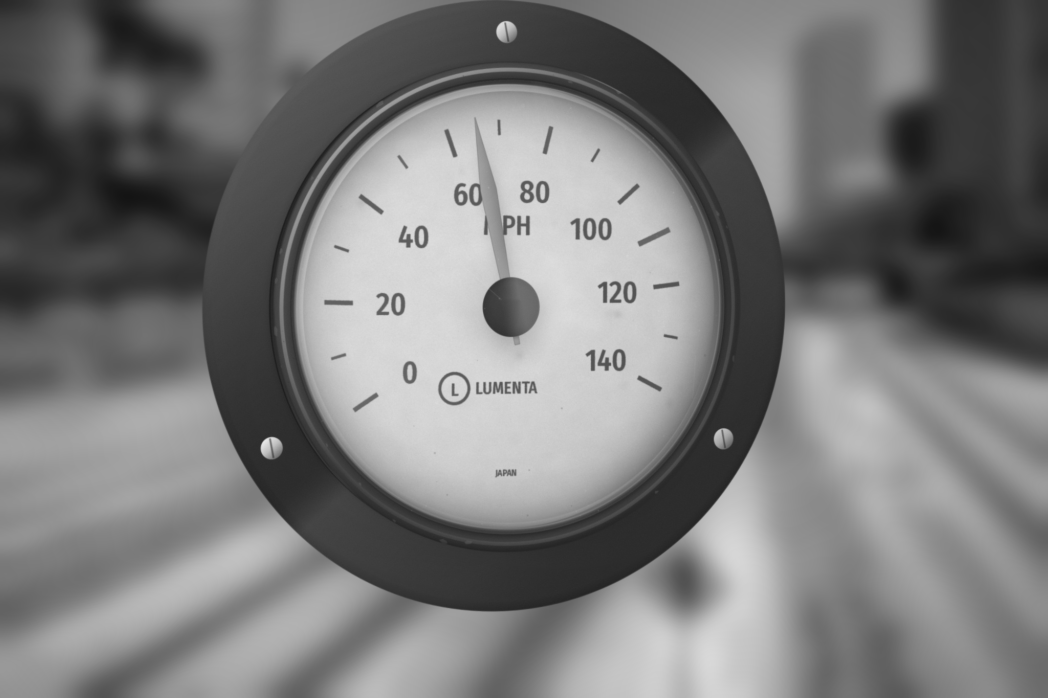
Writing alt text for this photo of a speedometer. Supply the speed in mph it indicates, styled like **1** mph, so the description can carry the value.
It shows **65** mph
